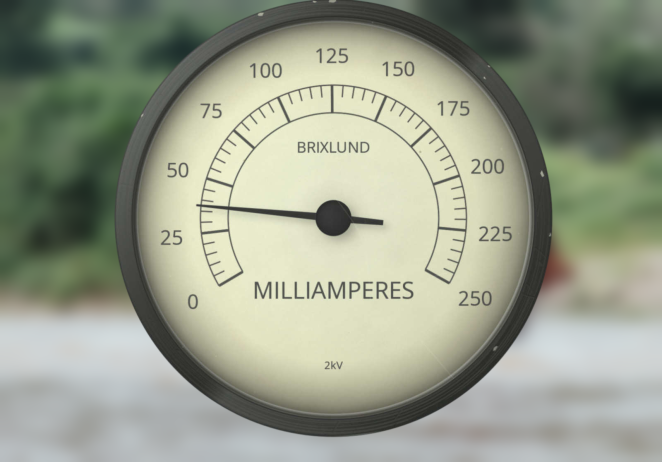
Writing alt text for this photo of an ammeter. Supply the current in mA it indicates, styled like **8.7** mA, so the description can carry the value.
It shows **37.5** mA
